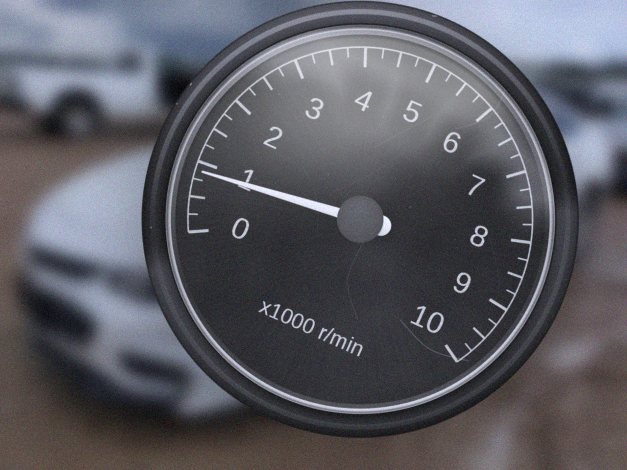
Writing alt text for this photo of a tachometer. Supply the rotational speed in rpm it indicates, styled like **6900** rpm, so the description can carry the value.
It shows **875** rpm
